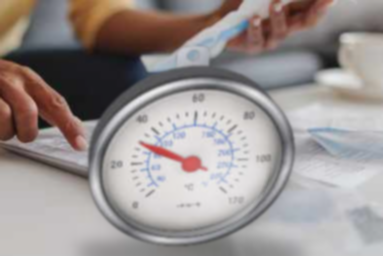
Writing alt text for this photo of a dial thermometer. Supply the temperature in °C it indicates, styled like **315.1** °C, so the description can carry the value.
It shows **32** °C
